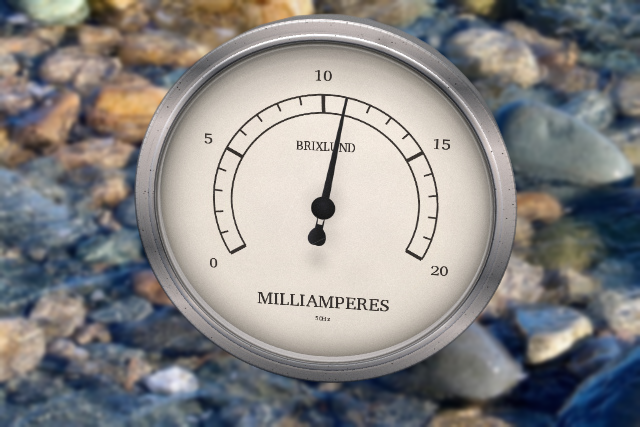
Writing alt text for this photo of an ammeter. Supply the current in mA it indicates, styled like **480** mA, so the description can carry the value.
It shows **11** mA
